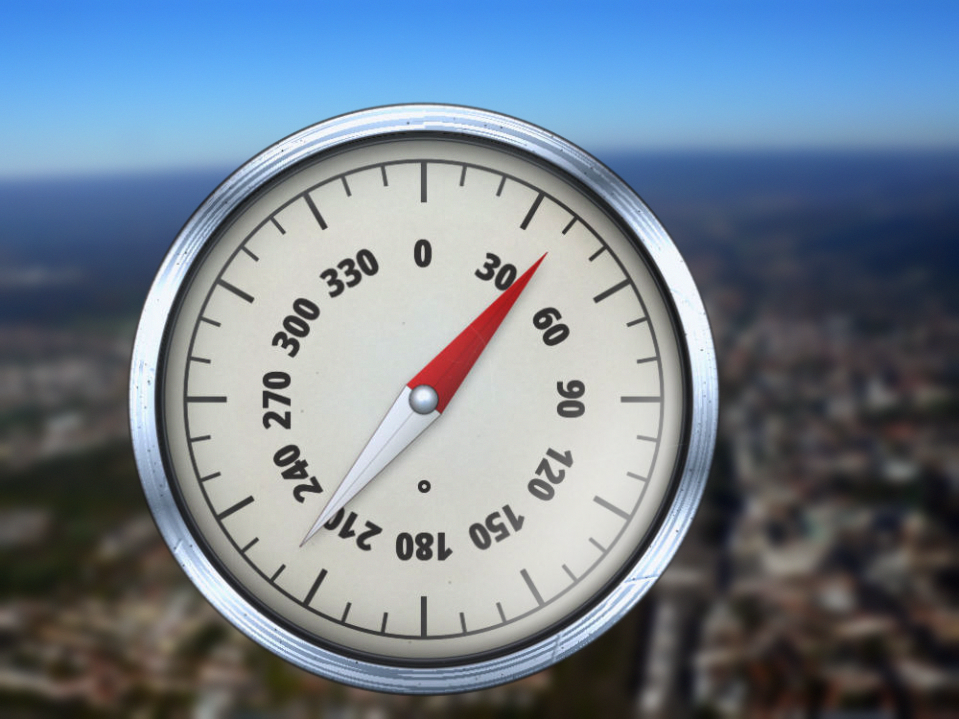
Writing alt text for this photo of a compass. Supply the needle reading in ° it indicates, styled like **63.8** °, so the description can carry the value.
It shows **40** °
